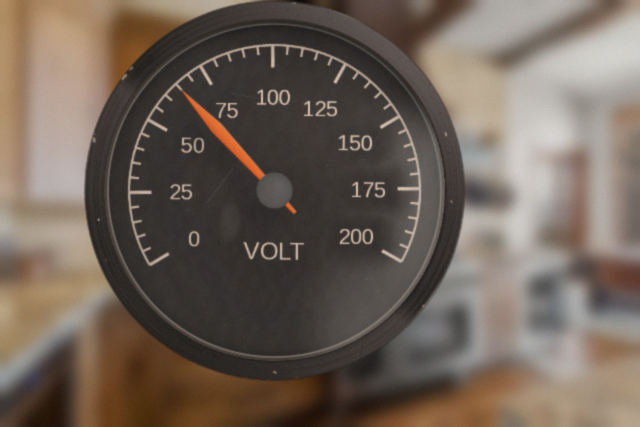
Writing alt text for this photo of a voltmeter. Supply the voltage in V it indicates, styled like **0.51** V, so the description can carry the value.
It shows **65** V
